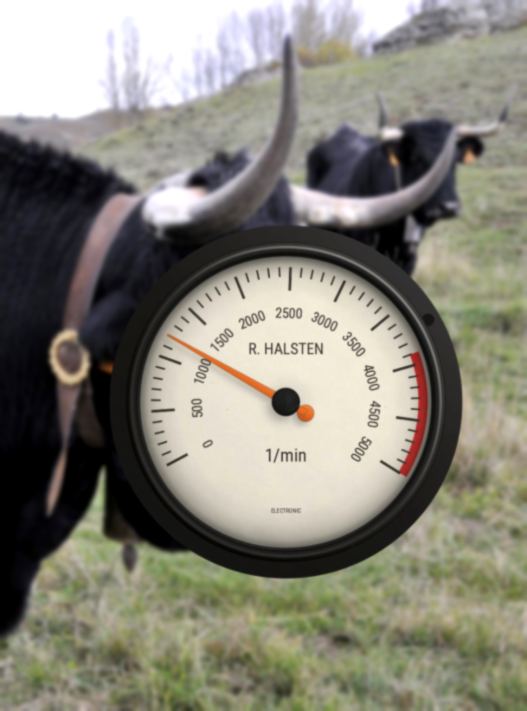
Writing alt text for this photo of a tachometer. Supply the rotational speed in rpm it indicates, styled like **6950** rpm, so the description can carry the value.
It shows **1200** rpm
